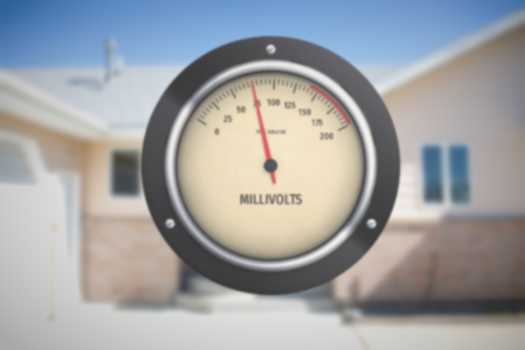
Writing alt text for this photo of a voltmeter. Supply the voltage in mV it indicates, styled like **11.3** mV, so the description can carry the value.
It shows **75** mV
